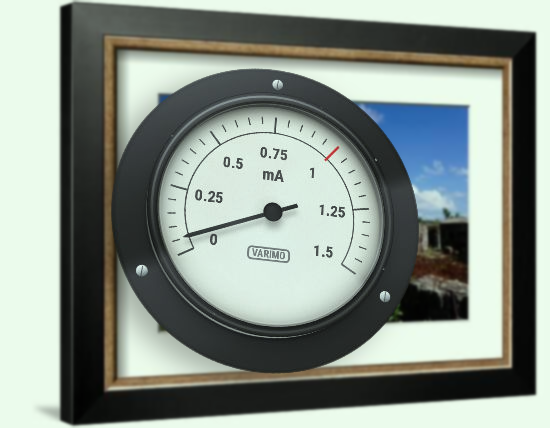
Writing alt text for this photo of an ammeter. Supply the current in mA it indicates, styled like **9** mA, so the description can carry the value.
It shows **0.05** mA
